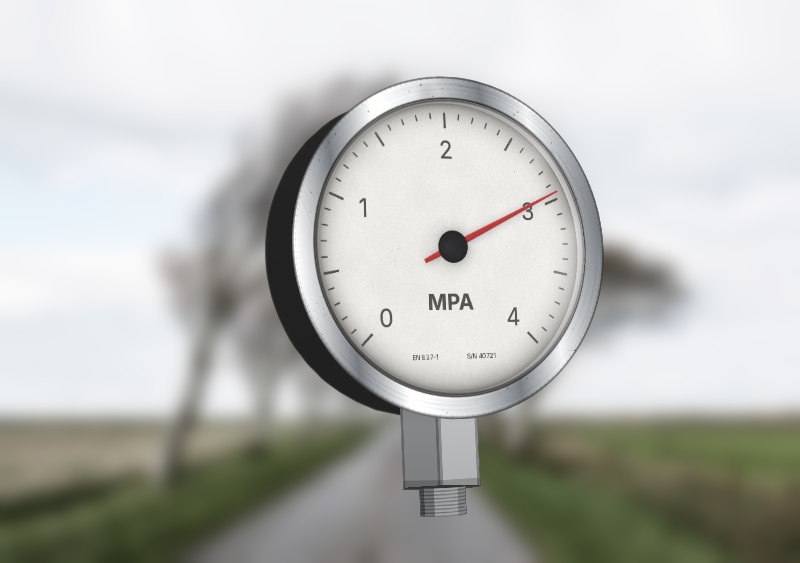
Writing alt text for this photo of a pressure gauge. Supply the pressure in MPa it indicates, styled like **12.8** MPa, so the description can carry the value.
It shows **2.95** MPa
